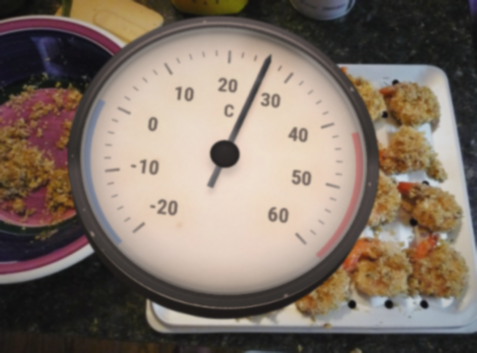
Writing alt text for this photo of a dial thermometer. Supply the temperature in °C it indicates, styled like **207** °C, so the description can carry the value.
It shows **26** °C
